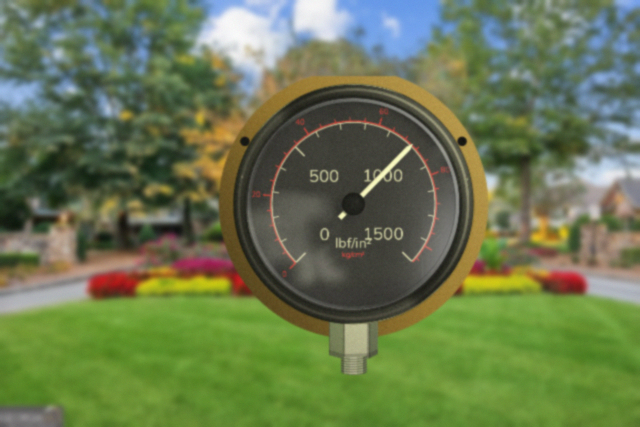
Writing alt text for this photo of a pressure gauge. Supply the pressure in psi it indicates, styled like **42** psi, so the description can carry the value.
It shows **1000** psi
